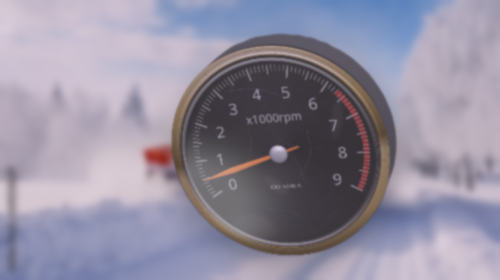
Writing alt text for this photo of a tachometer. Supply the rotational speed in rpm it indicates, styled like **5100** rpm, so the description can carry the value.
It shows **500** rpm
